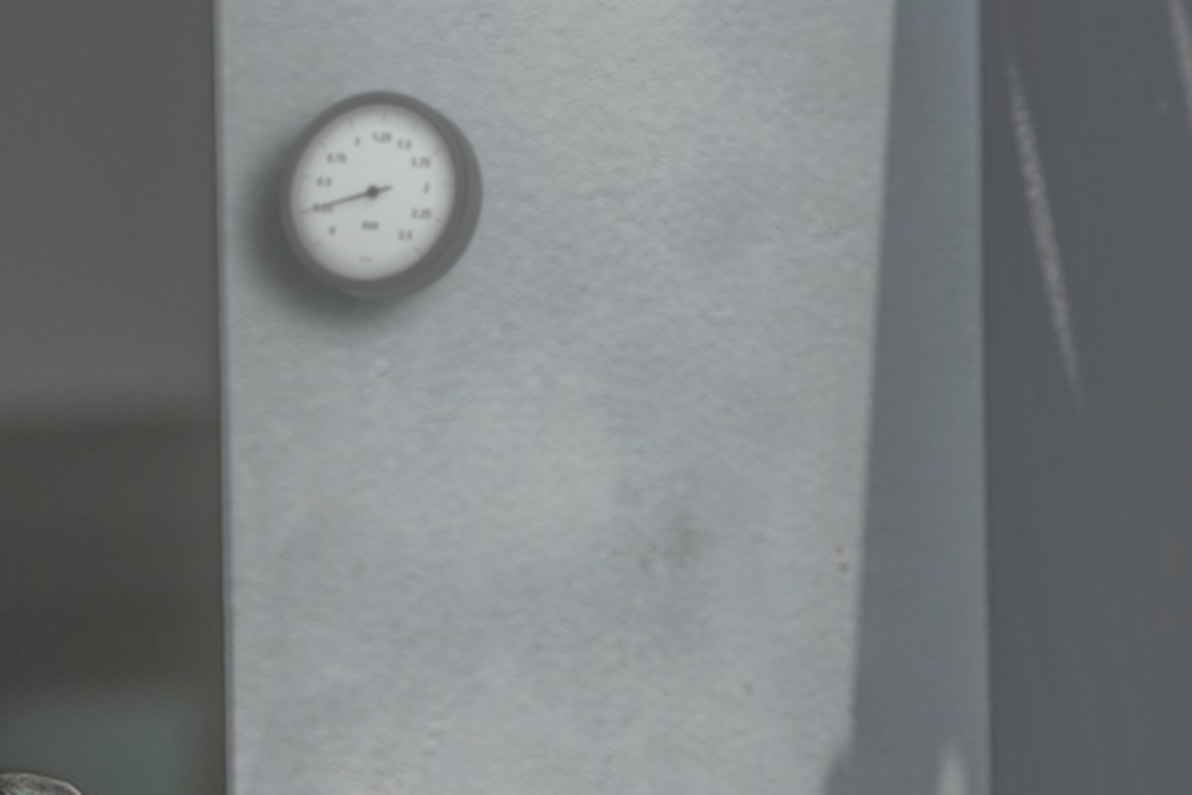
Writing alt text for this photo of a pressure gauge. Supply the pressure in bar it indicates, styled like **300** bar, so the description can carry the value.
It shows **0.25** bar
